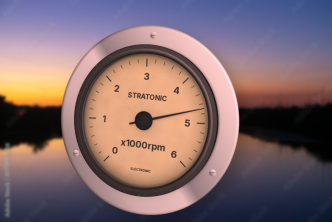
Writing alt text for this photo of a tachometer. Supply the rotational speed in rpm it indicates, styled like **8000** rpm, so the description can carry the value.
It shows **4700** rpm
